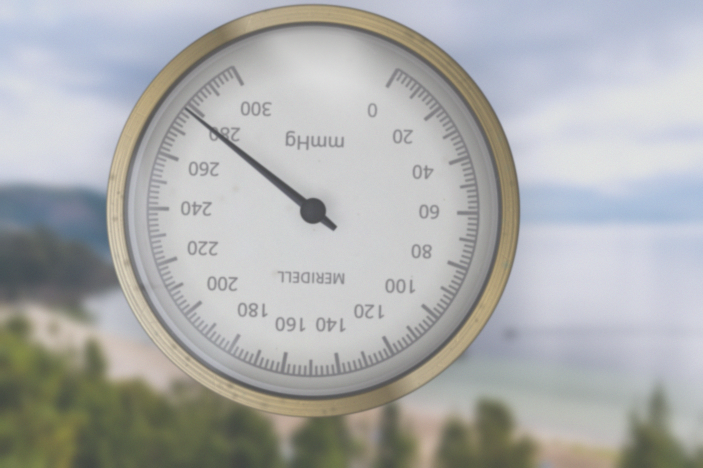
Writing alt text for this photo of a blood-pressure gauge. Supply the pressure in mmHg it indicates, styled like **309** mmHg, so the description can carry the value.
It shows **278** mmHg
